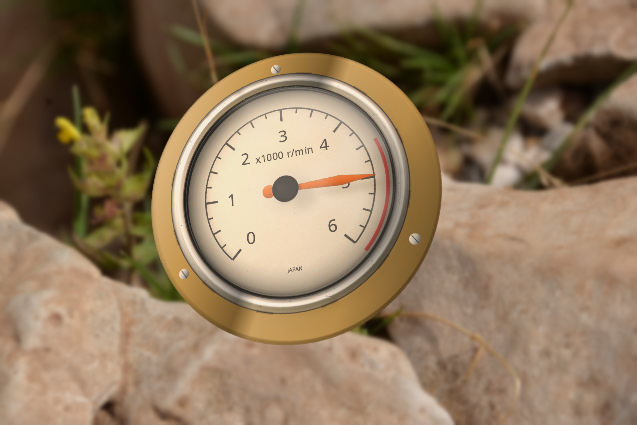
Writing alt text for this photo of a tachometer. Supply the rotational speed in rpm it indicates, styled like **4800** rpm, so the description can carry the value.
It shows **5000** rpm
